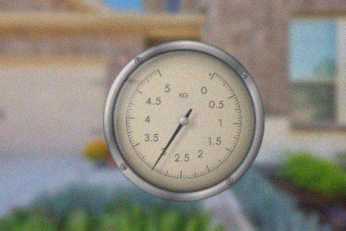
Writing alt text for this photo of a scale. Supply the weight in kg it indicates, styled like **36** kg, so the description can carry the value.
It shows **3** kg
